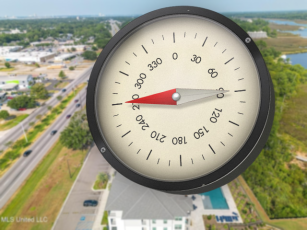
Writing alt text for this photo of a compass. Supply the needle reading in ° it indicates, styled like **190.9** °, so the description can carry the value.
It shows **270** °
